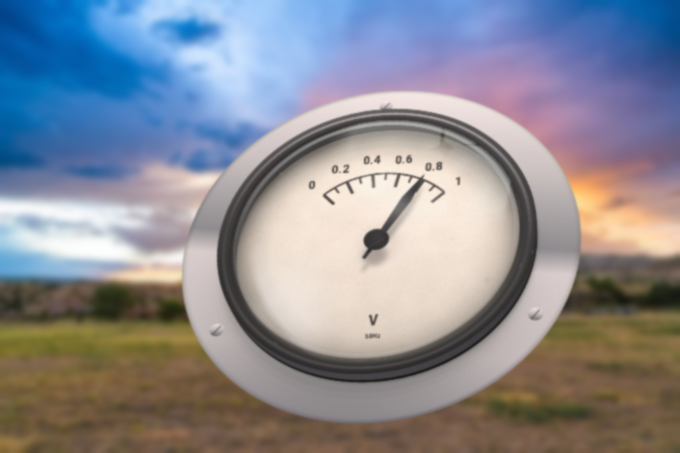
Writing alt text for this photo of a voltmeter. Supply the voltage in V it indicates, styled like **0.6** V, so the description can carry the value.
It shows **0.8** V
